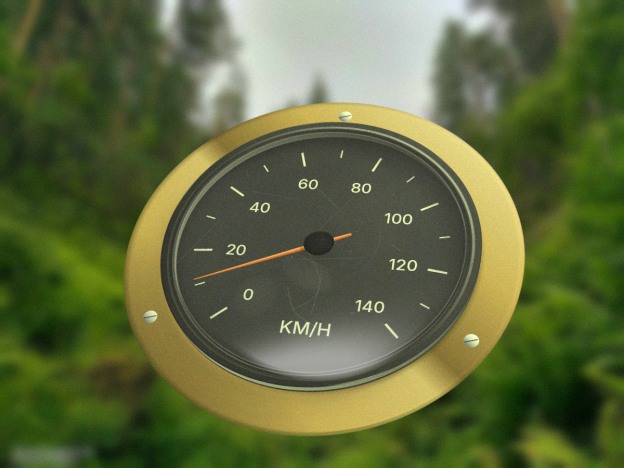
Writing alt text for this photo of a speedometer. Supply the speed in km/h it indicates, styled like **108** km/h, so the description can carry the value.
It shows **10** km/h
